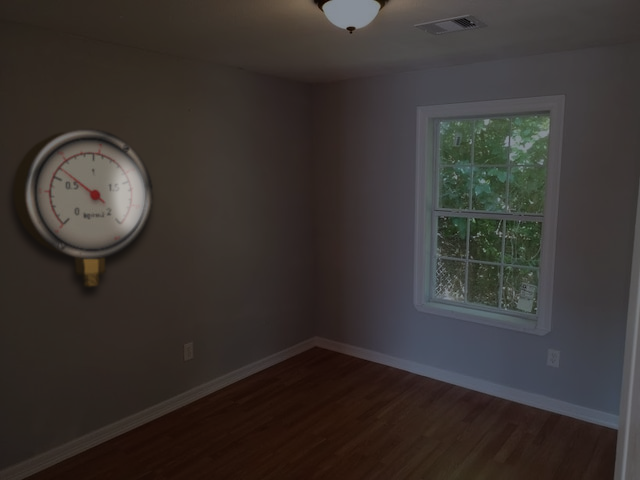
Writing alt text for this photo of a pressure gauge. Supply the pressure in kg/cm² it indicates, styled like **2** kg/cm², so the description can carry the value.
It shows **0.6** kg/cm²
